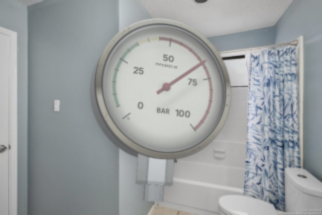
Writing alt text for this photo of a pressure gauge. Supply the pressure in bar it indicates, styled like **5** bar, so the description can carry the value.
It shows **67.5** bar
